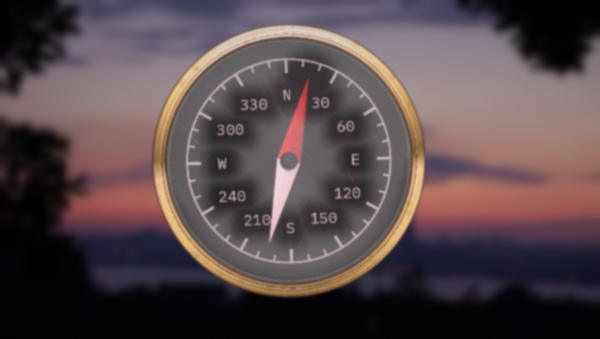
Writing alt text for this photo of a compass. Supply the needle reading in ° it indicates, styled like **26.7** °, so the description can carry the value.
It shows **15** °
